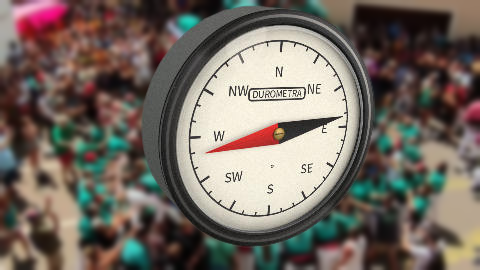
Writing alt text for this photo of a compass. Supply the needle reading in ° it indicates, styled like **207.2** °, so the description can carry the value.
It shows **260** °
